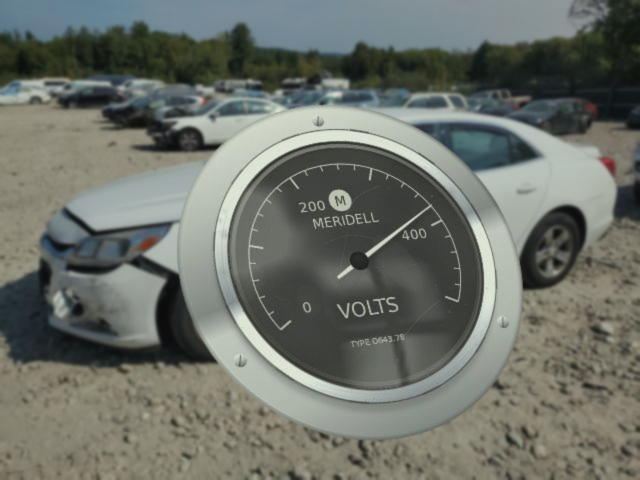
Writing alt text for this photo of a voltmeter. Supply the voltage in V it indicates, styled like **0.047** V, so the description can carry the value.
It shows **380** V
